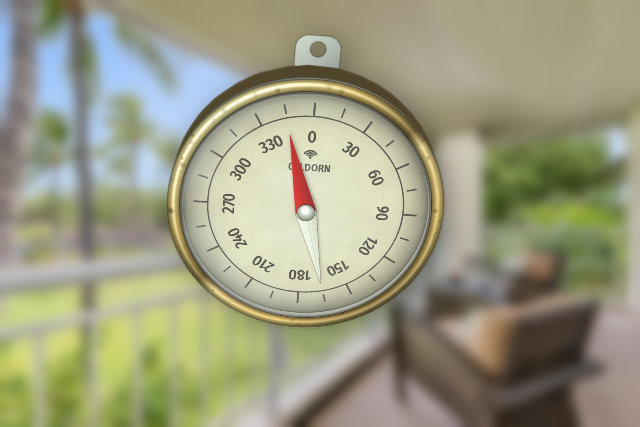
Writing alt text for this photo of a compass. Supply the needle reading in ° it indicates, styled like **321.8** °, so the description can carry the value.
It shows **345** °
